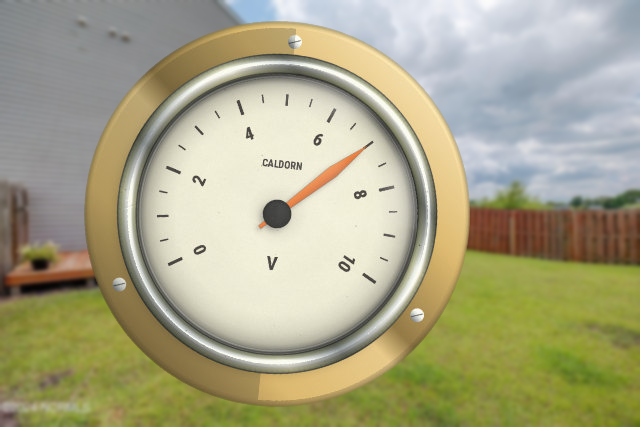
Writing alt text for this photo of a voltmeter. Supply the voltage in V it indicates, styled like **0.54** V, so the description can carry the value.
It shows **7** V
